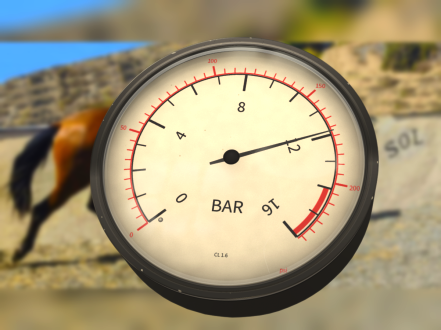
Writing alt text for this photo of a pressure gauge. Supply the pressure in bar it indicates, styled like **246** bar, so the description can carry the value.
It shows **12** bar
